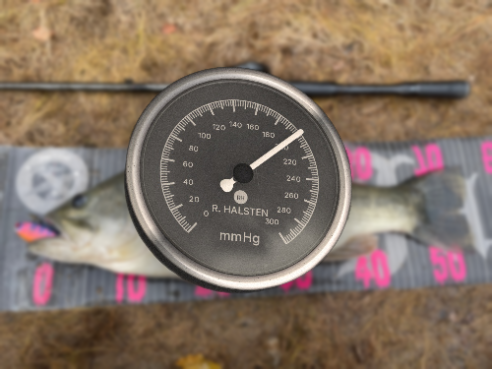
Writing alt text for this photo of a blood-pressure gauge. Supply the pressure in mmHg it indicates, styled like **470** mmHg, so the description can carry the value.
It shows **200** mmHg
